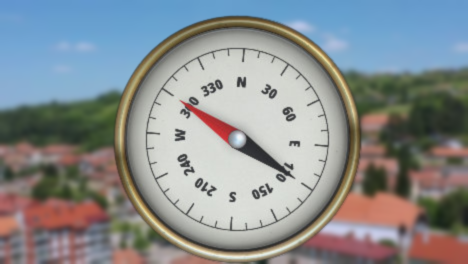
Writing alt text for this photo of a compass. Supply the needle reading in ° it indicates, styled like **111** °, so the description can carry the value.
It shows **300** °
